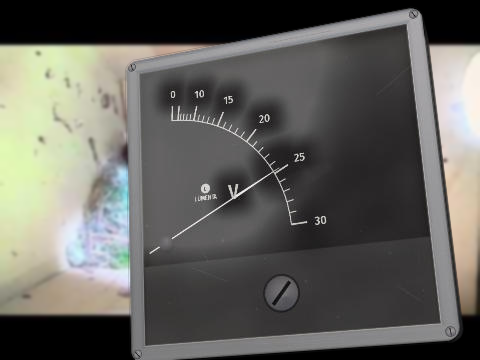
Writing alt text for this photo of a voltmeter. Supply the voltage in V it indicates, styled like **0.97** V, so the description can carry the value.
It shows **25** V
